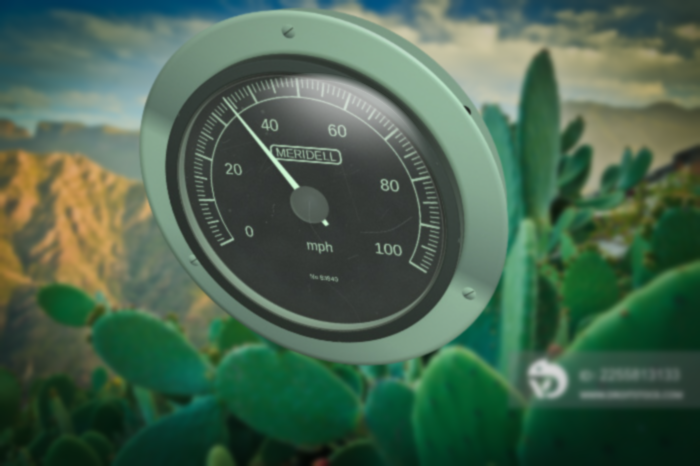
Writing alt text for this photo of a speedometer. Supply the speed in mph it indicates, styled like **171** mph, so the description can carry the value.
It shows **35** mph
